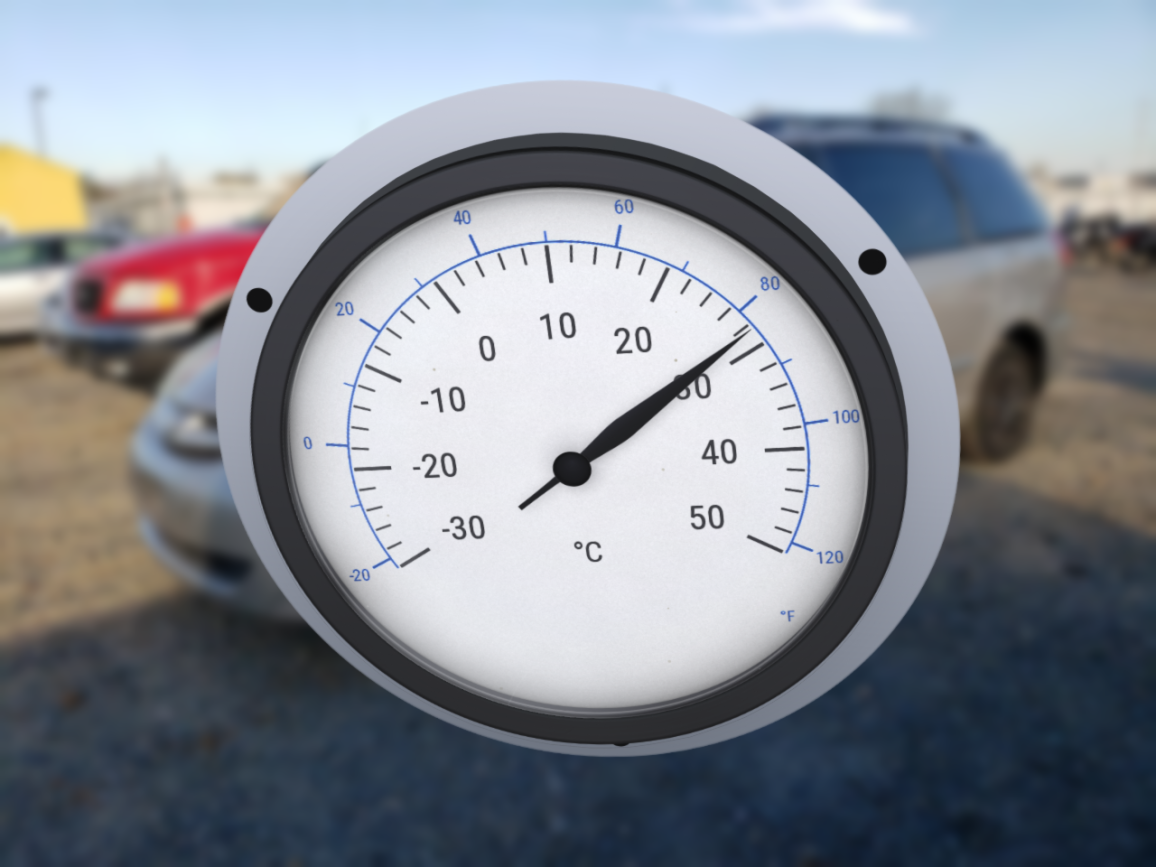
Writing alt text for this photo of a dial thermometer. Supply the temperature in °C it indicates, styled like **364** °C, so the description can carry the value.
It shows **28** °C
